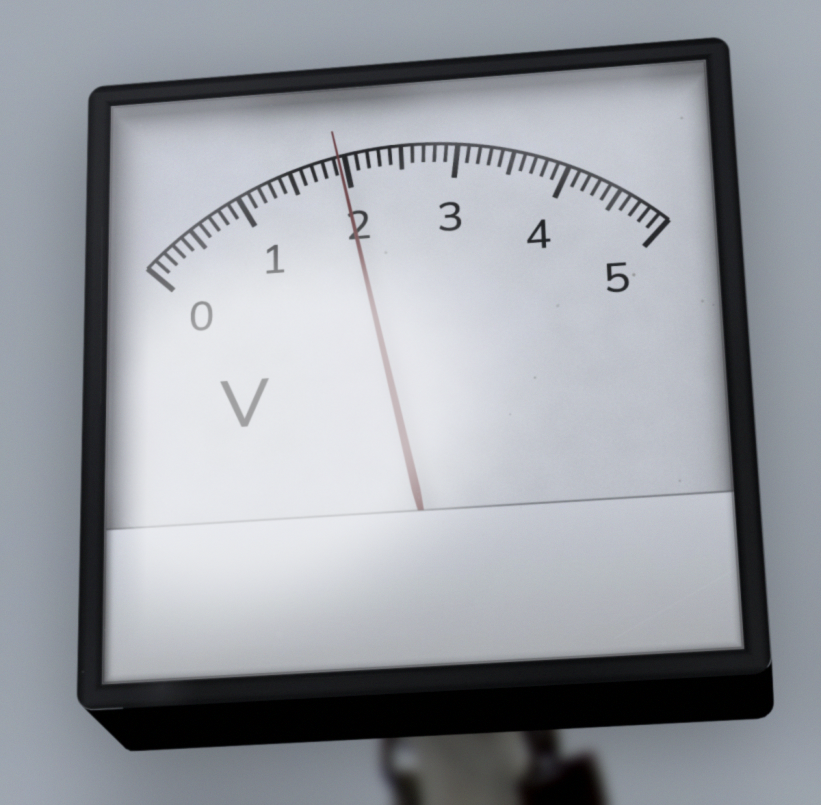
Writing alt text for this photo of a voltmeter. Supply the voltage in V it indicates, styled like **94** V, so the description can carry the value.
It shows **1.95** V
